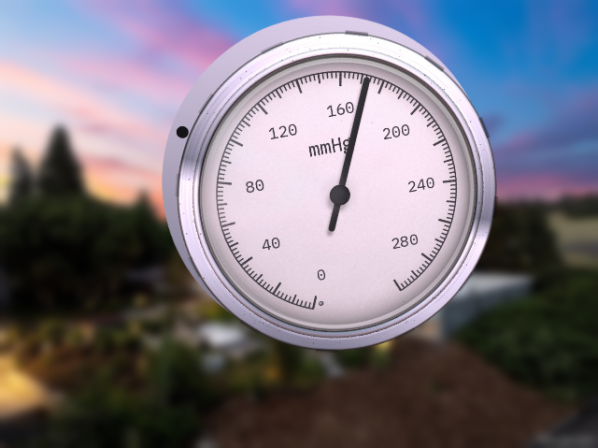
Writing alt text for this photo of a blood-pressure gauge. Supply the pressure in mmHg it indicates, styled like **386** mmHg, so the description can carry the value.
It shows **172** mmHg
